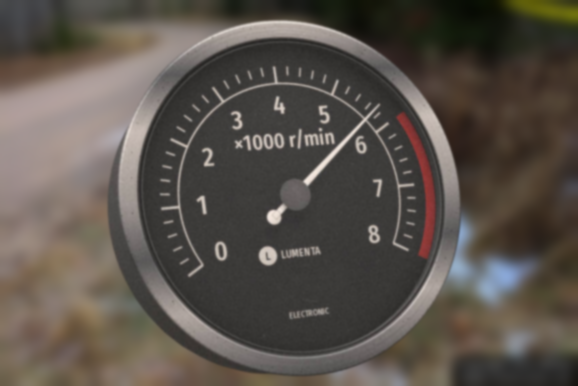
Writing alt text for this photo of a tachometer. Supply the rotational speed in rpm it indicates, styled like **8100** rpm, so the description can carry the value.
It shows **5700** rpm
